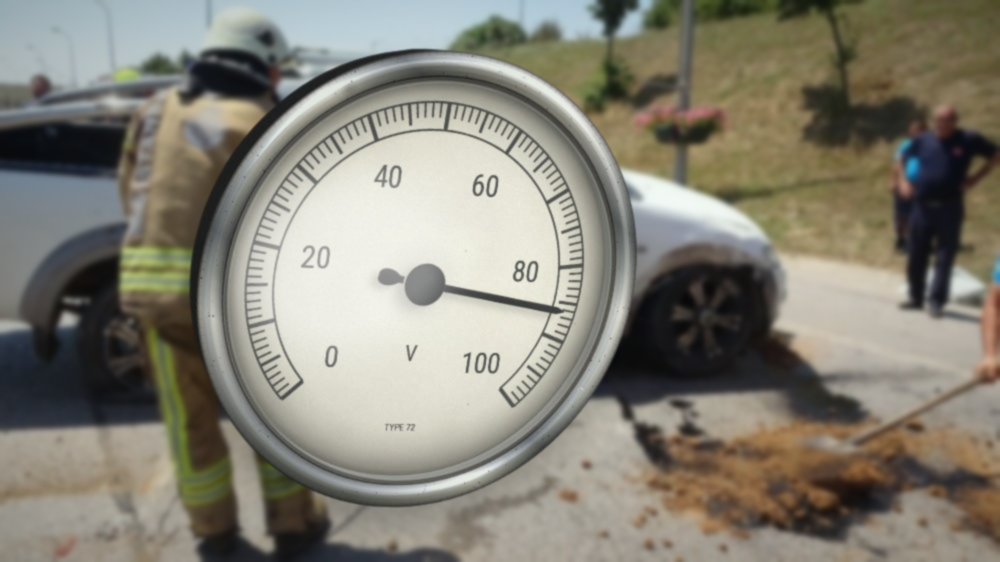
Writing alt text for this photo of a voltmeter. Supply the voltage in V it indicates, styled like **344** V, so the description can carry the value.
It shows **86** V
